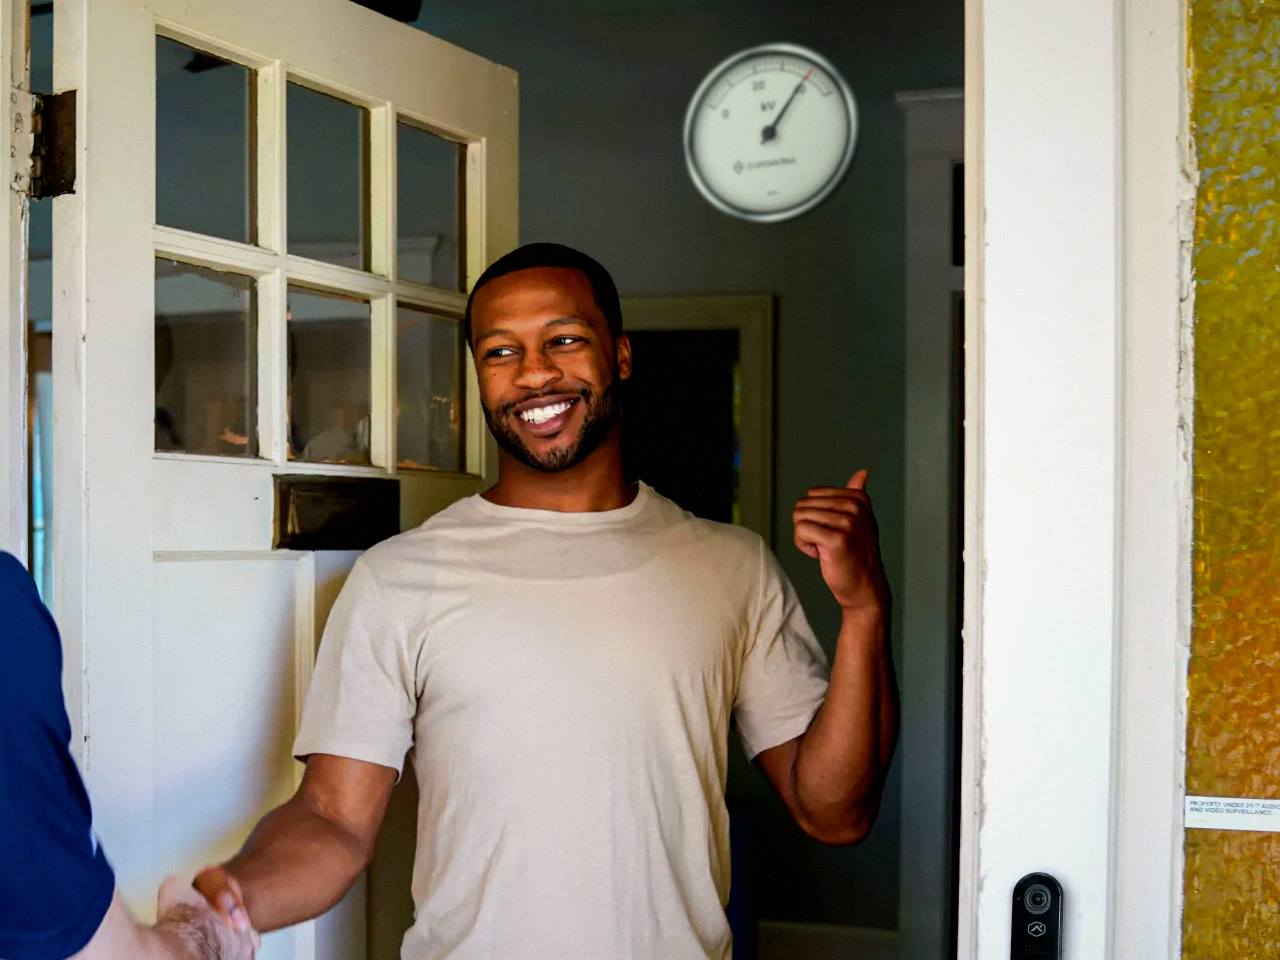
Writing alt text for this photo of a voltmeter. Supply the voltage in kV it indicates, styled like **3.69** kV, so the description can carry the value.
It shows **40** kV
